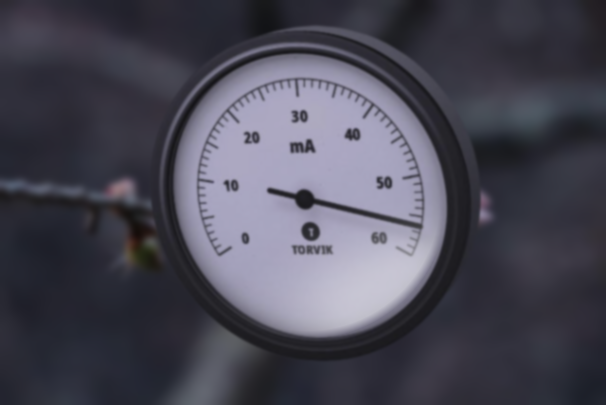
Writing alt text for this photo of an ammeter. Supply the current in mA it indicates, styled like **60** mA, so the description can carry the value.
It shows **56** mA
